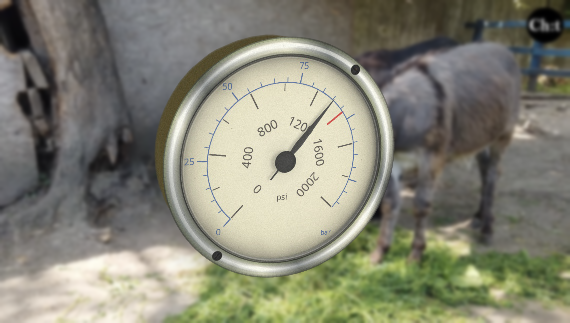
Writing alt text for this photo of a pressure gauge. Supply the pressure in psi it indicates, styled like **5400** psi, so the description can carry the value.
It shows **1300** psi
